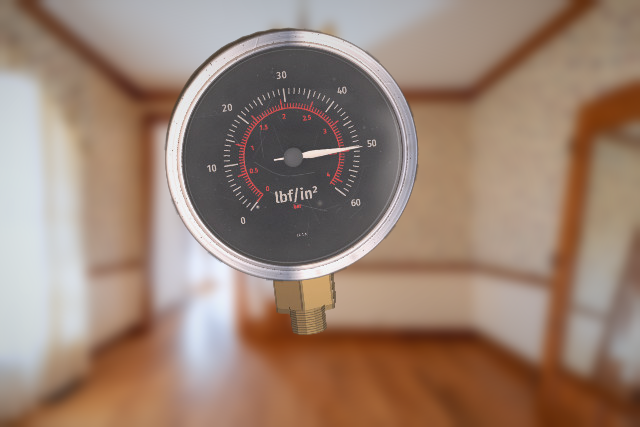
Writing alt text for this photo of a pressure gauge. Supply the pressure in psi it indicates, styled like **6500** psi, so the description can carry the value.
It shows **50** psi
